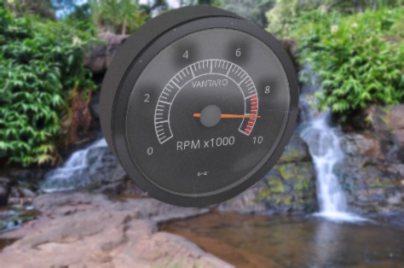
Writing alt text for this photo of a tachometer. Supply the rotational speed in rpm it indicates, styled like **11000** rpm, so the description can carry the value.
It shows **9000** rpm
